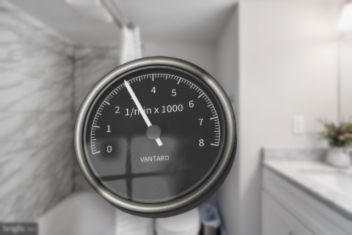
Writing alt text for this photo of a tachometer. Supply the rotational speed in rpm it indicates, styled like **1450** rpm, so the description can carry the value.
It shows **3000** rpm
